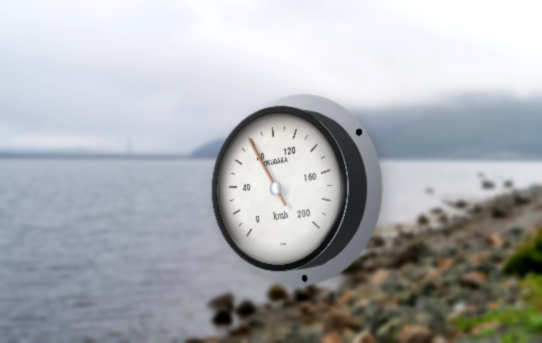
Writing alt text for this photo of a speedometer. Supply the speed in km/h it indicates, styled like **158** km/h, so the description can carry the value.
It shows **80** km/h
